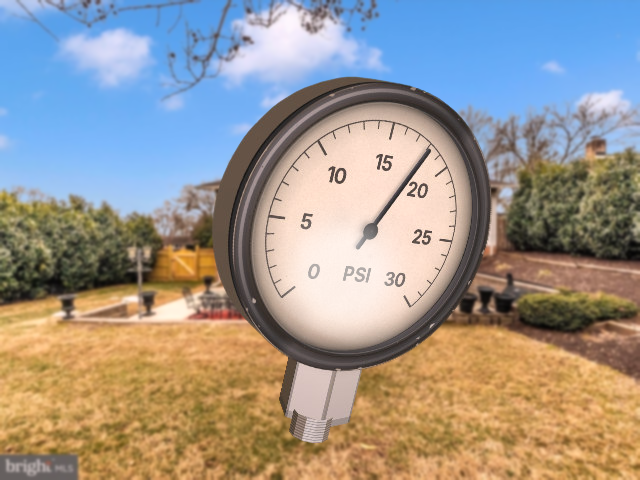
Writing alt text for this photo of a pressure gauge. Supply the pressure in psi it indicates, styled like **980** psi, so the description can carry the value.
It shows **18** psi
